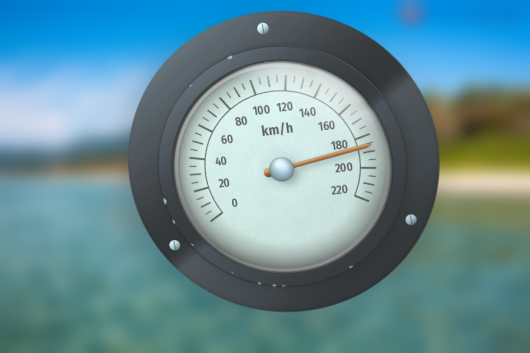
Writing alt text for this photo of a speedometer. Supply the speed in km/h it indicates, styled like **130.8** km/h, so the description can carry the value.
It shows **185** km/h
